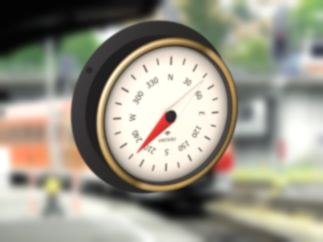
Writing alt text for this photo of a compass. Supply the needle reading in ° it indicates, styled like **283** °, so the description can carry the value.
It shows **225** °
